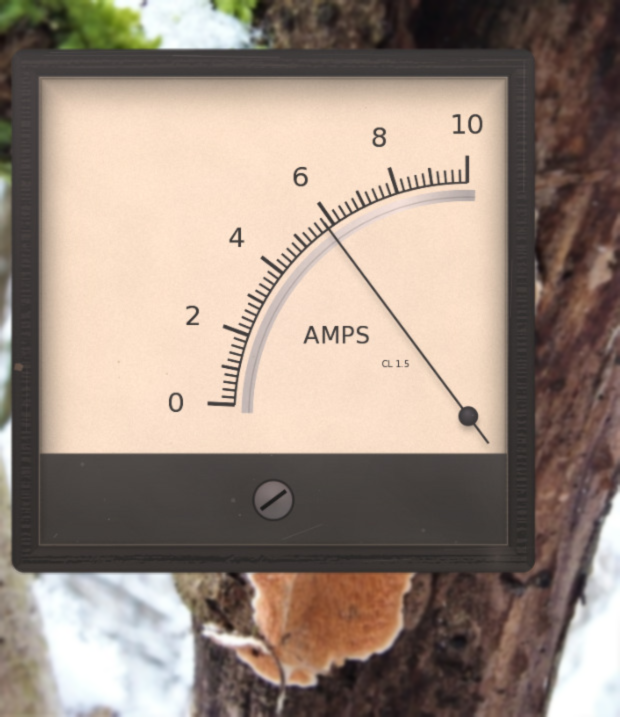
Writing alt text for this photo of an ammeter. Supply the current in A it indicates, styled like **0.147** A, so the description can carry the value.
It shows **5.8** A
